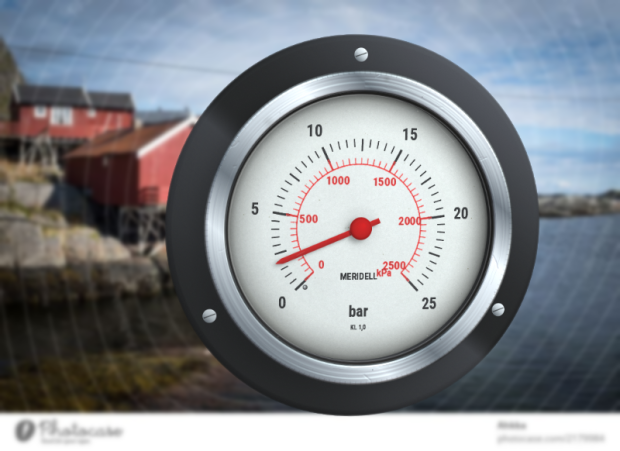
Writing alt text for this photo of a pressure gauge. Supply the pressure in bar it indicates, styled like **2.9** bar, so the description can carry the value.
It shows **2** bar
